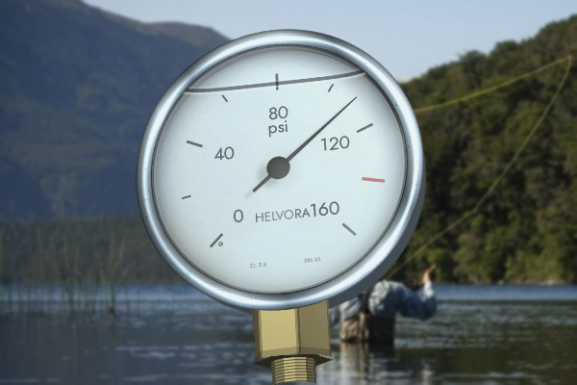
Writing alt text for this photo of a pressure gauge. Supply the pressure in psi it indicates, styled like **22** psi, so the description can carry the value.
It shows **110** psi
